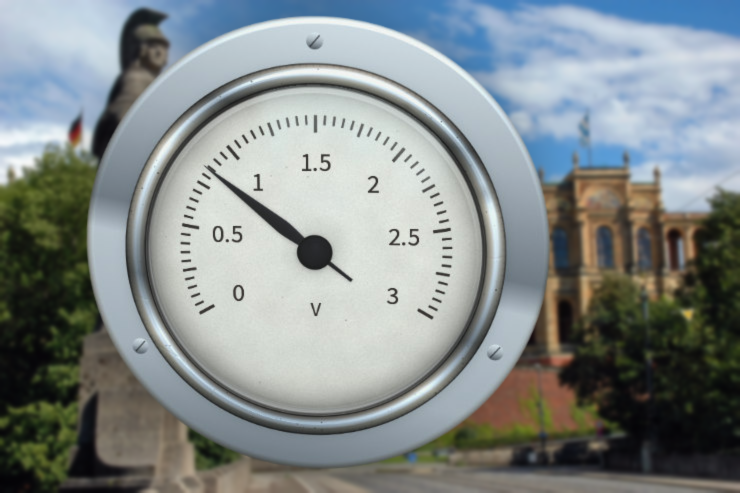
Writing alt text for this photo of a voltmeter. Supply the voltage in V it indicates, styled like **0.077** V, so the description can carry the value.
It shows **0.85** V
